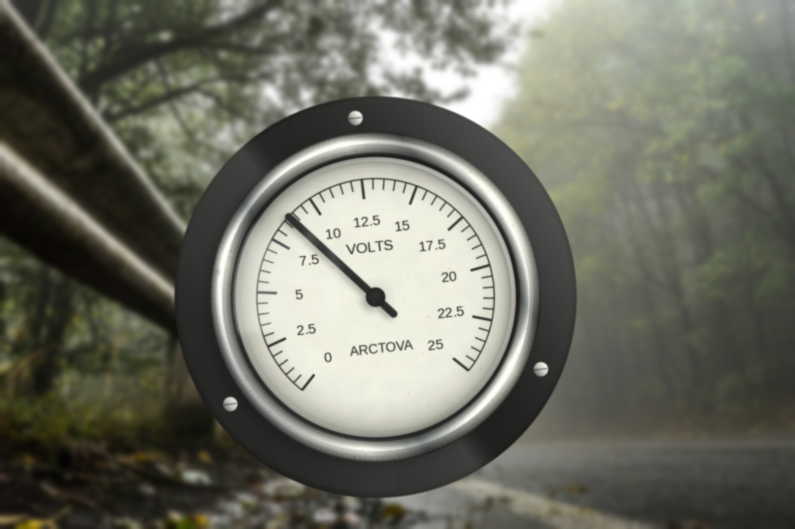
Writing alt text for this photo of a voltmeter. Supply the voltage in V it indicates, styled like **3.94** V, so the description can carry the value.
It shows **8.75** V
